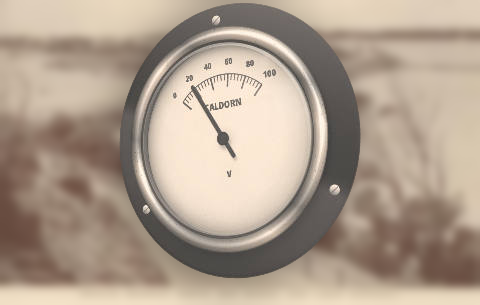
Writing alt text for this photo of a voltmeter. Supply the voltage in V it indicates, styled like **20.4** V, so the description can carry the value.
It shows **20** V
